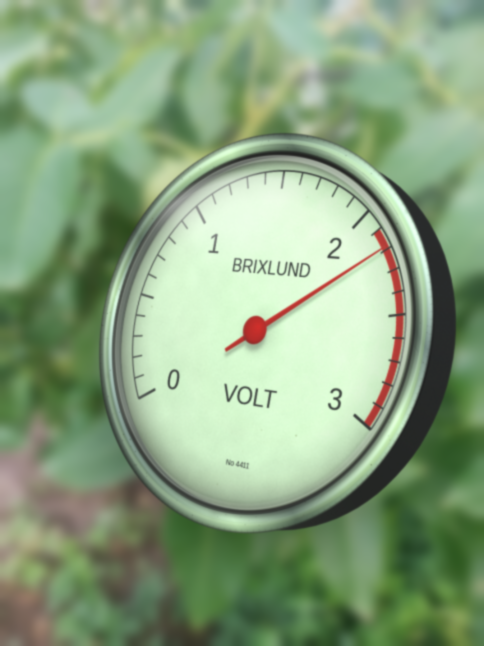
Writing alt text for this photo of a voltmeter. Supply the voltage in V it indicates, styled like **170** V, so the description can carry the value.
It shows **2.2** V
